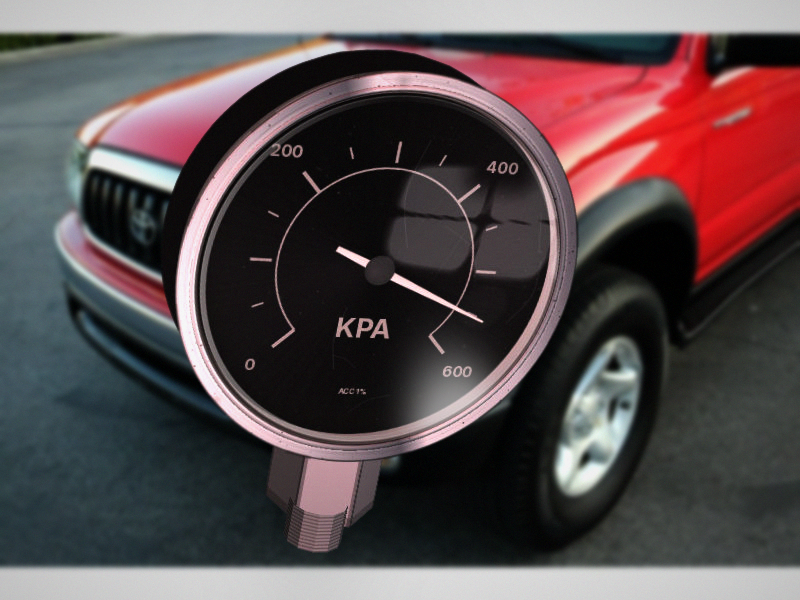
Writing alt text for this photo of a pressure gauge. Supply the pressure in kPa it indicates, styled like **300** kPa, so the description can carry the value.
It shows **550** kPa
